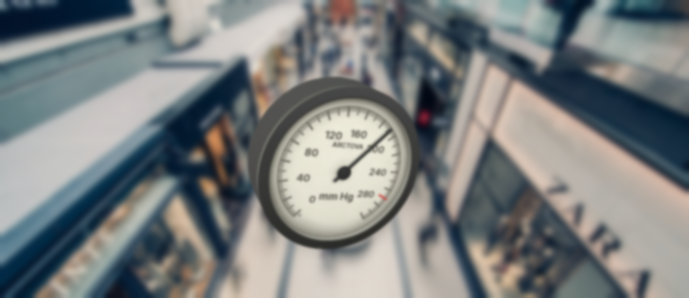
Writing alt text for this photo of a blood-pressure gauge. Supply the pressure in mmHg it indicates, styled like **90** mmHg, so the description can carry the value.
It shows **190** mmHg
